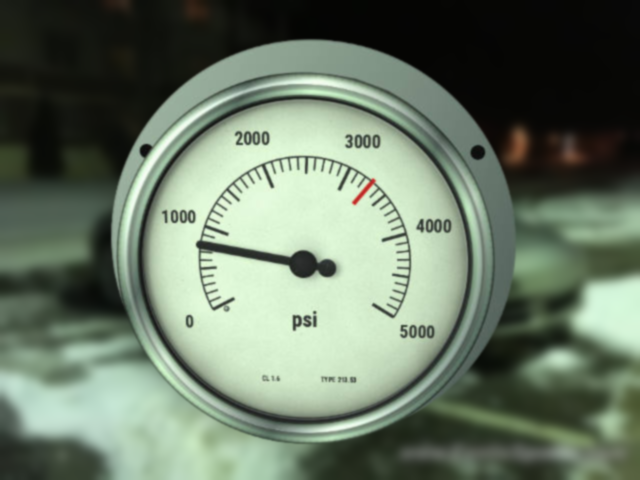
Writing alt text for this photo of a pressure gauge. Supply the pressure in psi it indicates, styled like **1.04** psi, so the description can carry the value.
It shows **800** psi
